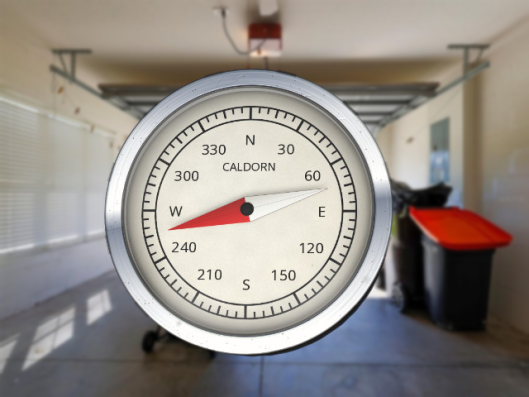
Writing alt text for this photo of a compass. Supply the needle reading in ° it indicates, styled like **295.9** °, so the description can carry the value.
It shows **255** °
